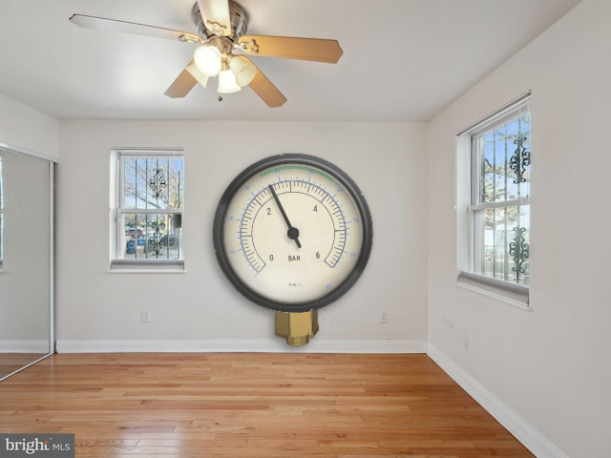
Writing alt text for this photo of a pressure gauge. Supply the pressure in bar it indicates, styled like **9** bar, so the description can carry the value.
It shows **2.5** bar
